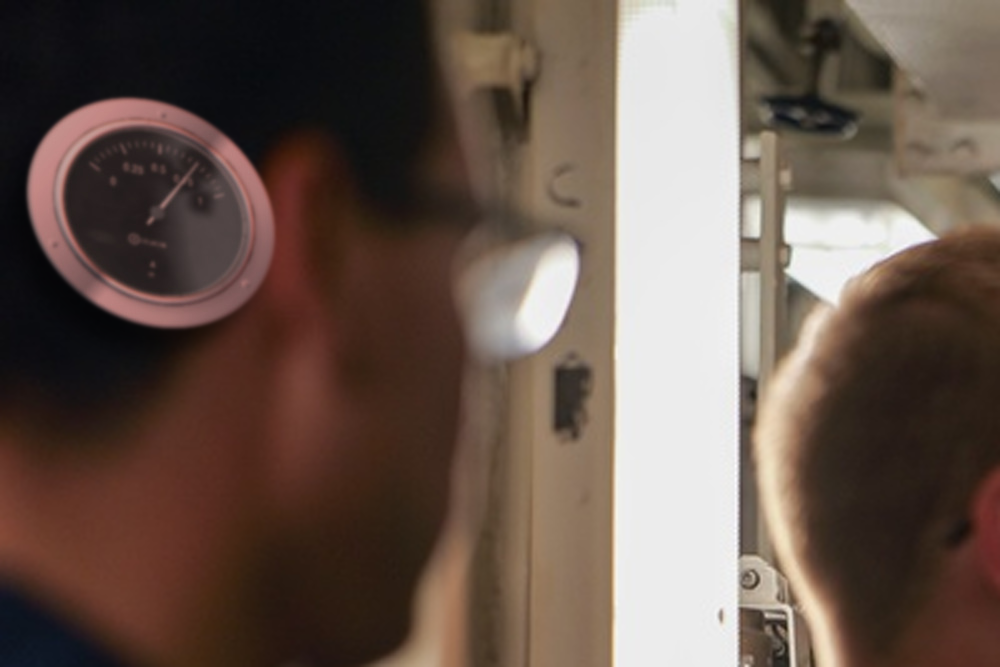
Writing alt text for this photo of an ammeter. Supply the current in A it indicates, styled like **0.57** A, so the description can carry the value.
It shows **0.75** A
